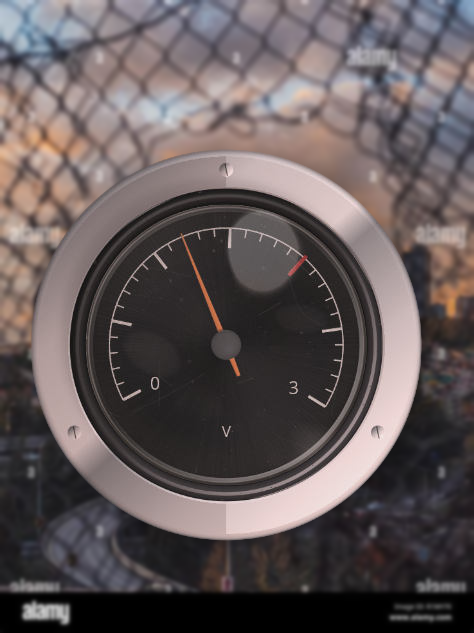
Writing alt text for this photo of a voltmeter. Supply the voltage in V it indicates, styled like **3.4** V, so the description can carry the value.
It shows **1.2** V
